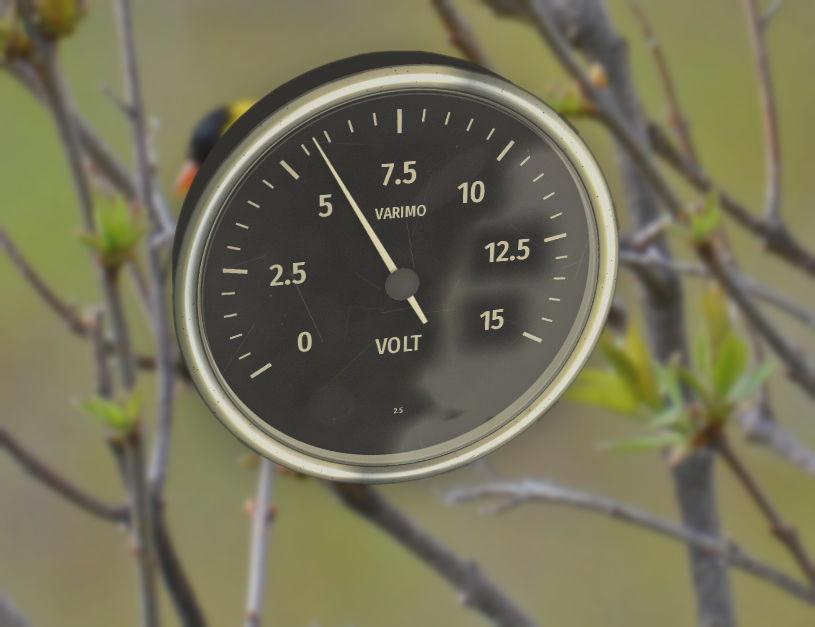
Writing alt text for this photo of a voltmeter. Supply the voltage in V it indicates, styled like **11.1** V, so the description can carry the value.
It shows **5.75** V
